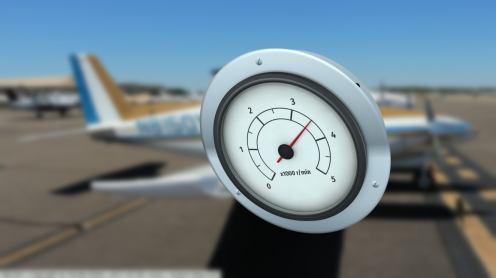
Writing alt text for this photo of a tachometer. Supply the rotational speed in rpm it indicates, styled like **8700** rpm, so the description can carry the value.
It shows **3500** rpm
